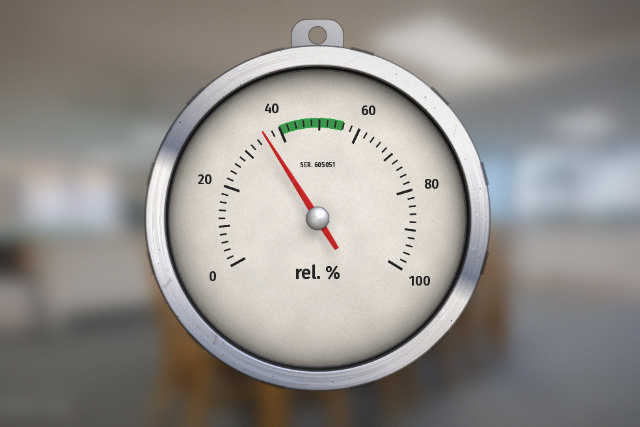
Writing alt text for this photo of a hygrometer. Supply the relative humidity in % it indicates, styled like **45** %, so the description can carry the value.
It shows **36** %
